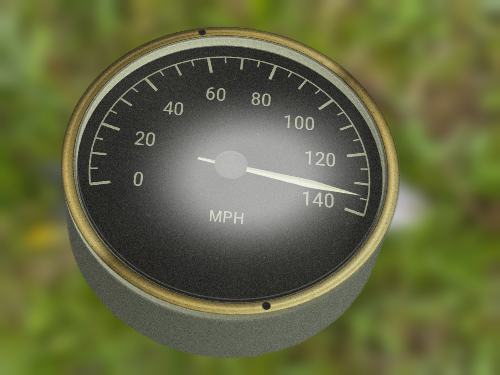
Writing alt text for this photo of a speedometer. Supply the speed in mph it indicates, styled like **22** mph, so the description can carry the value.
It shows **135** mph
